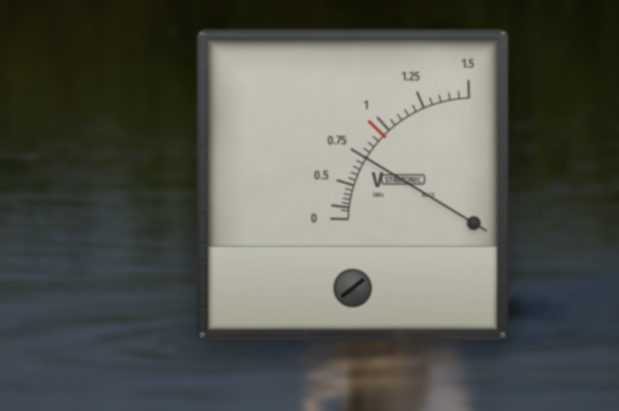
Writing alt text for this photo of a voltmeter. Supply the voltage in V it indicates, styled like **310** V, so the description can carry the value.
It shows **0.75** V
